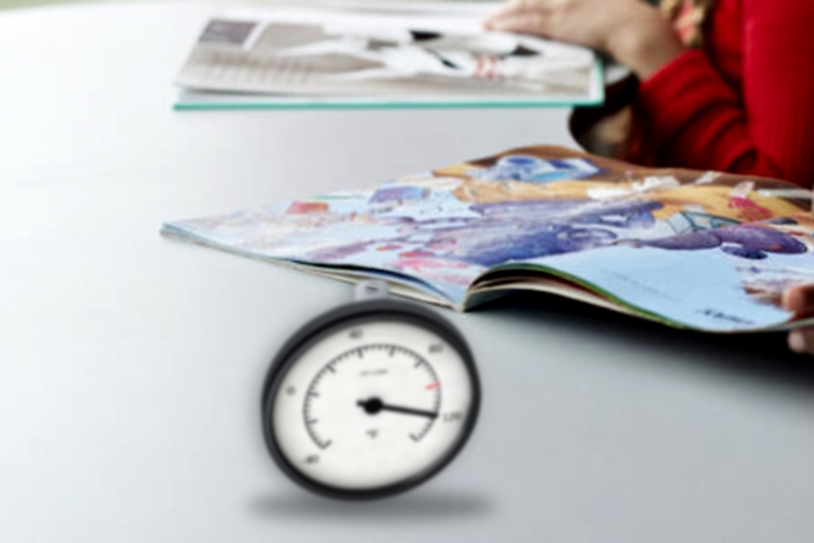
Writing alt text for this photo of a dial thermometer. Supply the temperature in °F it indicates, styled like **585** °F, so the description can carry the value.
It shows **120** °F
